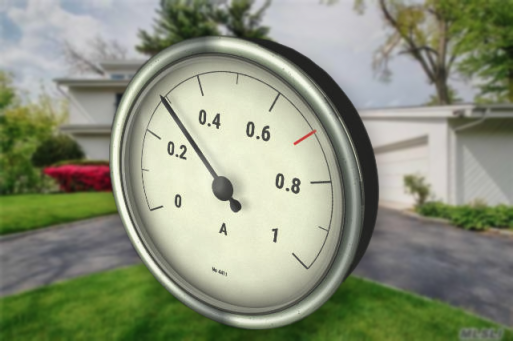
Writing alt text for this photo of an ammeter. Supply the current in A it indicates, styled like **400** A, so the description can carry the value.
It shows **0.3** A
